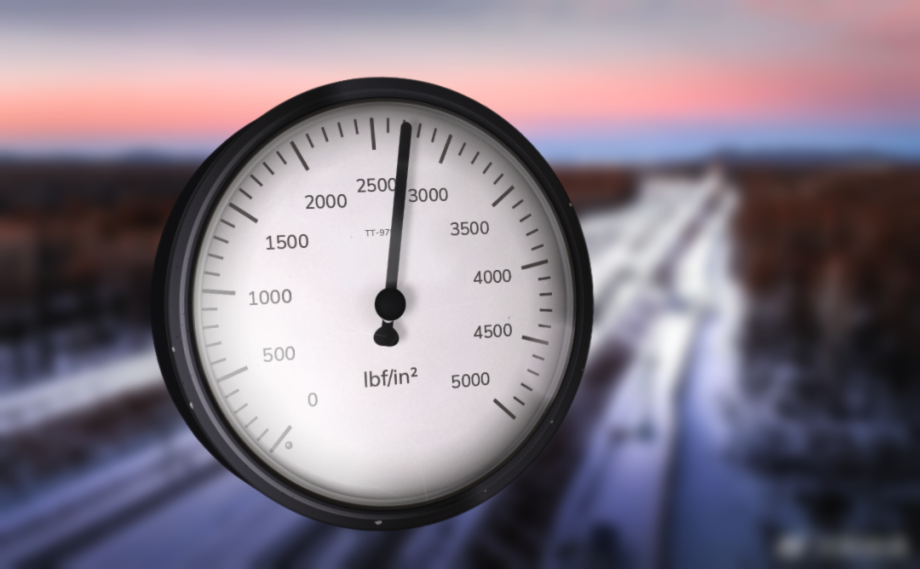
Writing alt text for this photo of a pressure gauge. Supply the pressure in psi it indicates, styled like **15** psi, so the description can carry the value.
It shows **2700** psi
